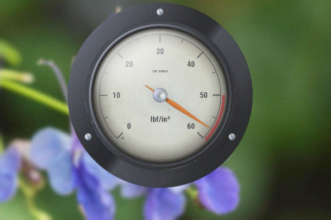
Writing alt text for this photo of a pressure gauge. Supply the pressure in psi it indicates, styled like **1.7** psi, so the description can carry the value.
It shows **57.5** psi
